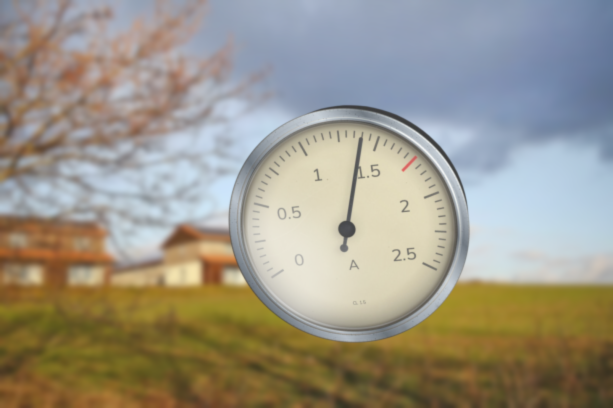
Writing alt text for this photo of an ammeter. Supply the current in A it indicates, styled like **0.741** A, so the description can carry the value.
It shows **1.4** A
